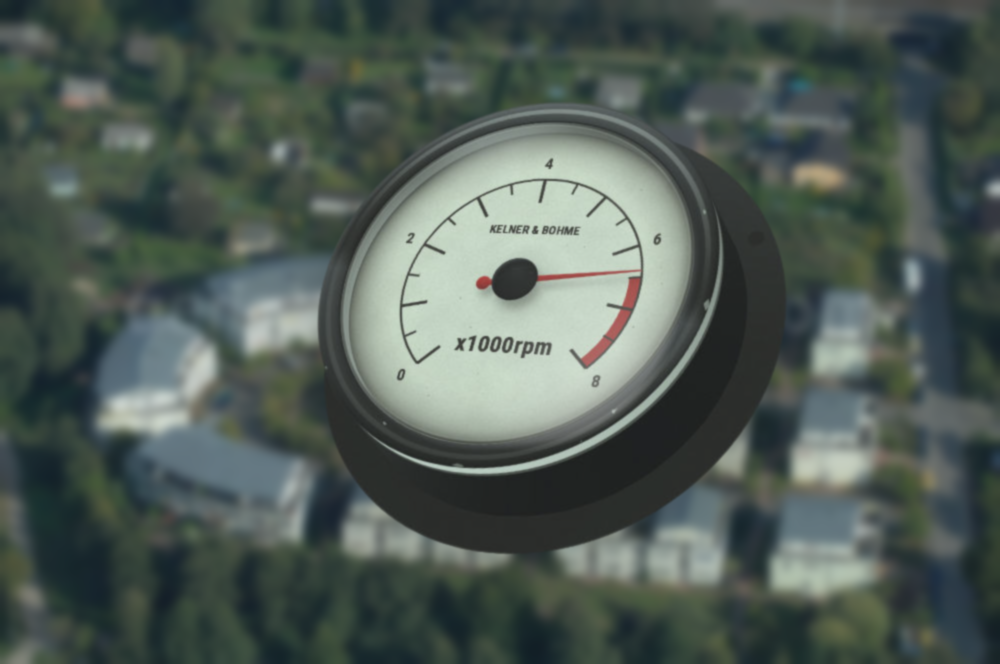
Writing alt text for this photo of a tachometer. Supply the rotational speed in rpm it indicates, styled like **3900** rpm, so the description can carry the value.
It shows **6500** rpm
